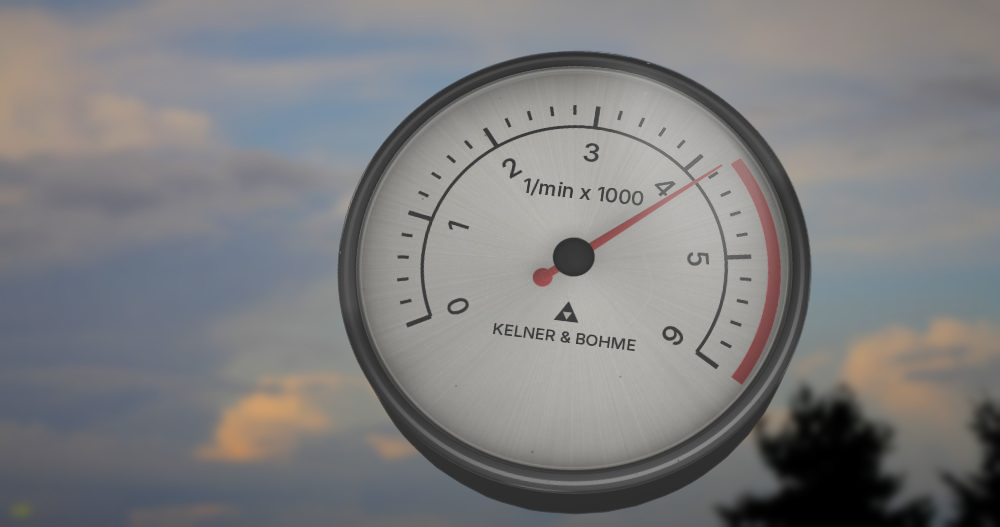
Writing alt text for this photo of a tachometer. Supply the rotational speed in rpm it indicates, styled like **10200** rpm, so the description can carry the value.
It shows **4200** rpm
